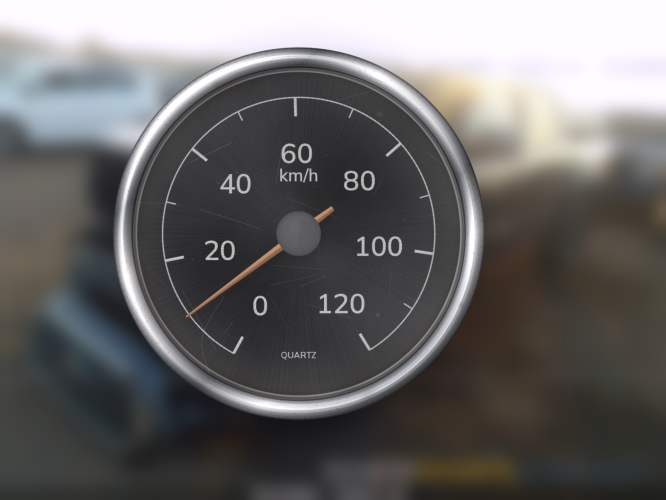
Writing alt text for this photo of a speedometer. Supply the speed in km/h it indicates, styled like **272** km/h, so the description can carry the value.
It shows **10** km/h
